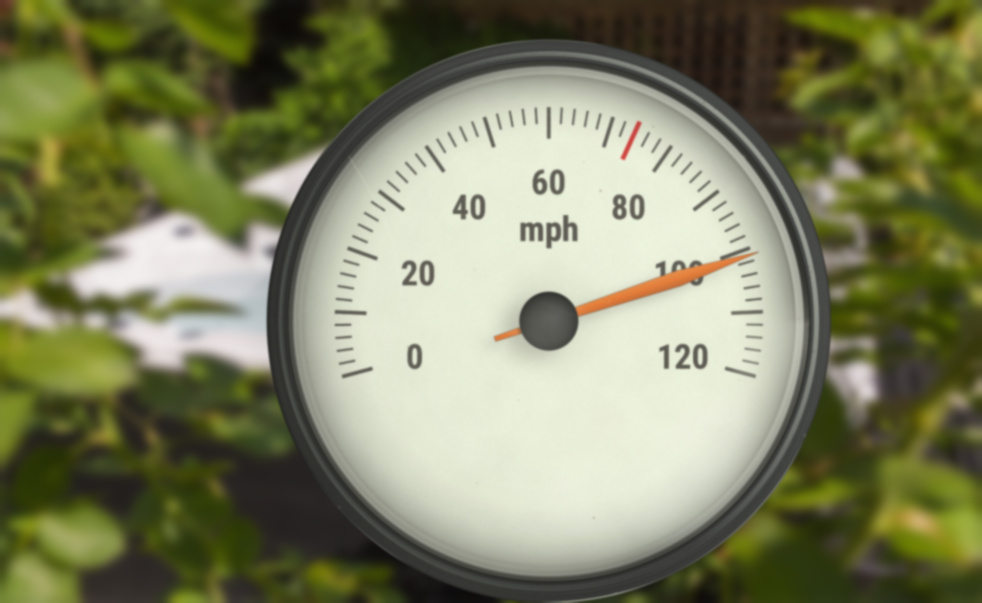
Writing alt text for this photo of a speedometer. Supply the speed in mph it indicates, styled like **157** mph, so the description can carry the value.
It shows **101** mph
